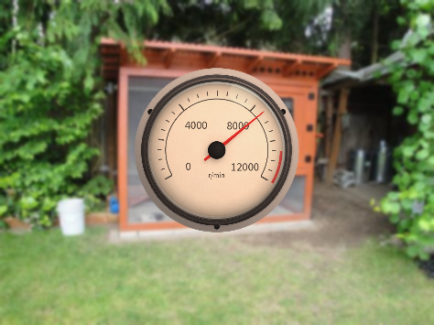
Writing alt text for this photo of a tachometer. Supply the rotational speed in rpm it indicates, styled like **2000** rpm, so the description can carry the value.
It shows **8500** rpm
